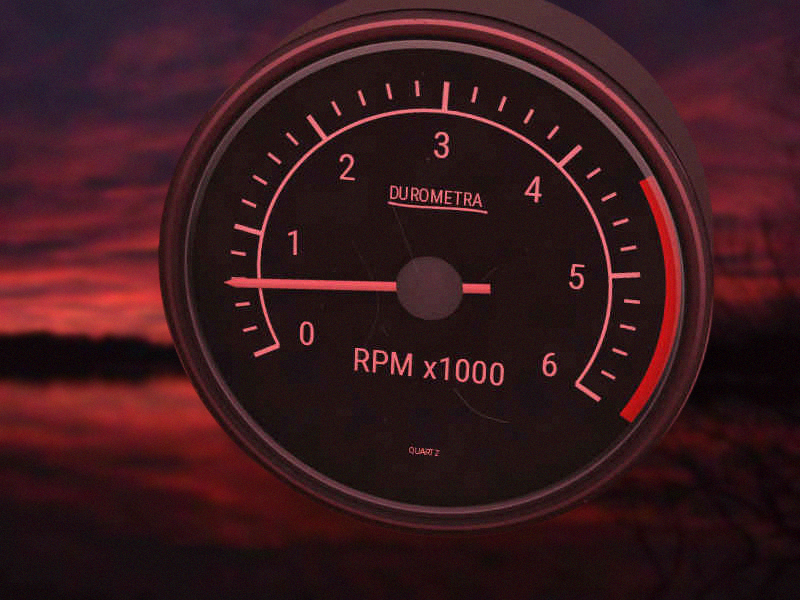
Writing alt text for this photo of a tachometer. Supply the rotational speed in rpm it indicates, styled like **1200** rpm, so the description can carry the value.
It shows **600** rpm
